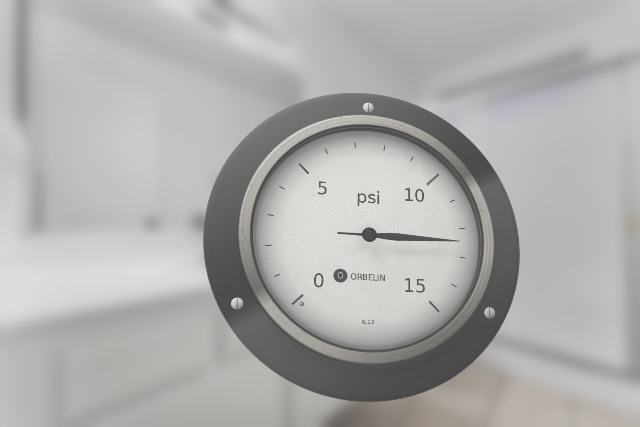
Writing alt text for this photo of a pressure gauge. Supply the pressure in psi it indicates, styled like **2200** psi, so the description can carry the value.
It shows **12.5** psi
